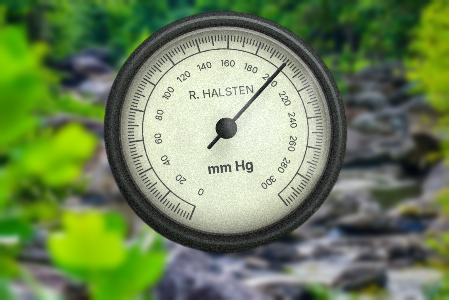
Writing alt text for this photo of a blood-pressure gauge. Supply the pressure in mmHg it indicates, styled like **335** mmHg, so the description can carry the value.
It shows **200** mmHg
